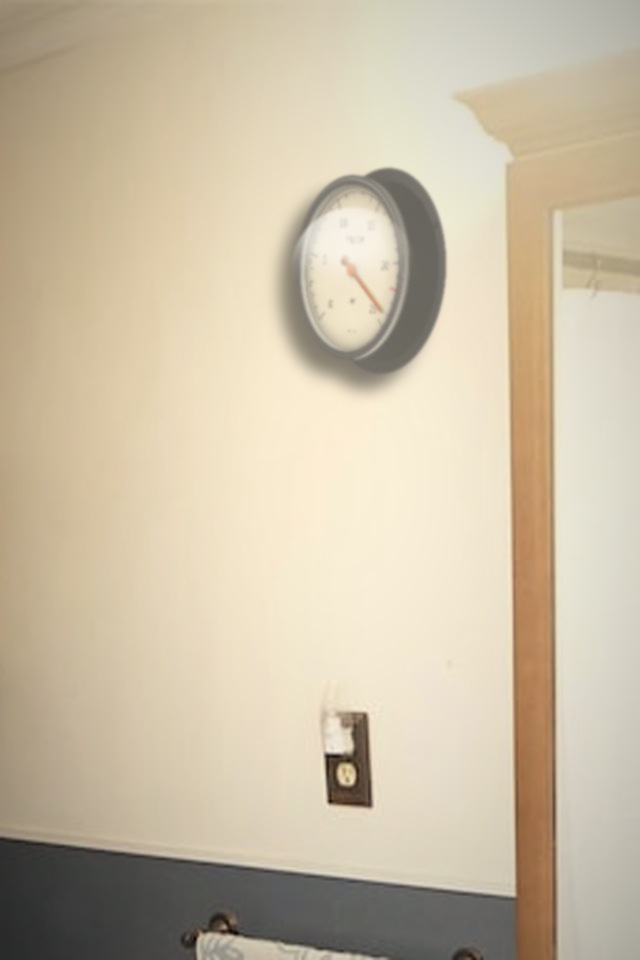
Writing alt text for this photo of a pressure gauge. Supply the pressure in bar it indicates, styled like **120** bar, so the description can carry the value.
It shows **24** bar
